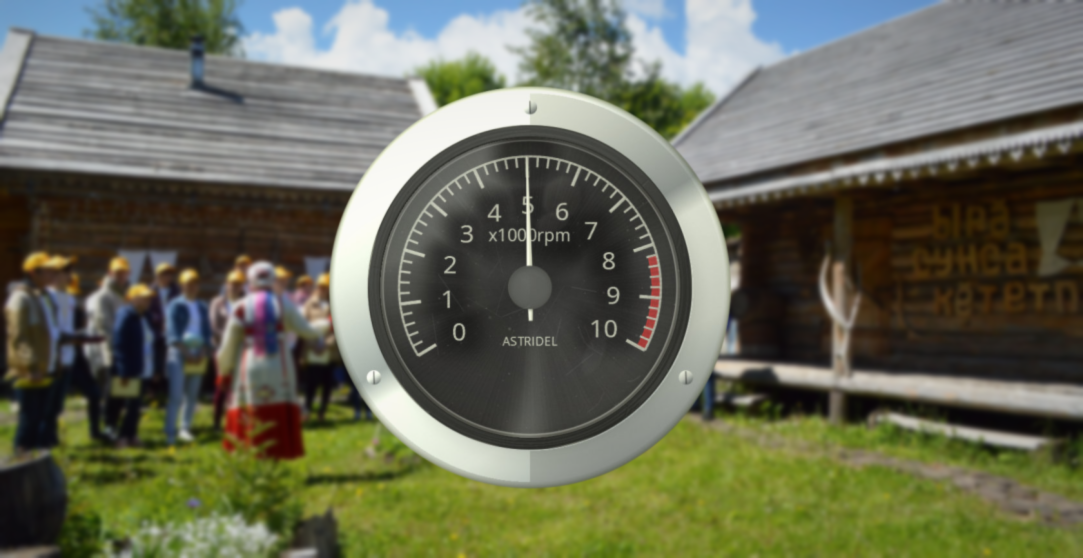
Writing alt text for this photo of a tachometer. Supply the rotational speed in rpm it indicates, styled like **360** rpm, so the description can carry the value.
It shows **5000** rpm
